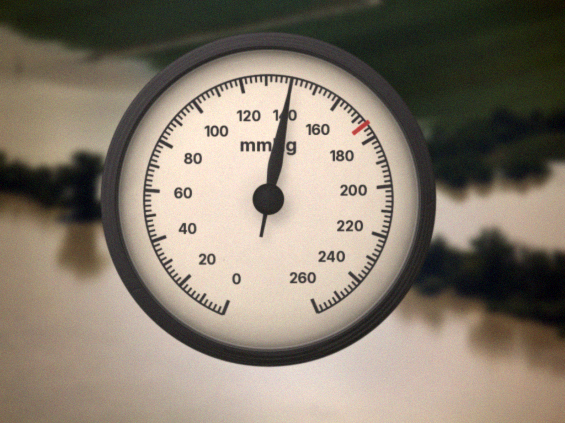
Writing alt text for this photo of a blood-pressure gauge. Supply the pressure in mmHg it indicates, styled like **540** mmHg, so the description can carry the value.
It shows **140** mmHg
